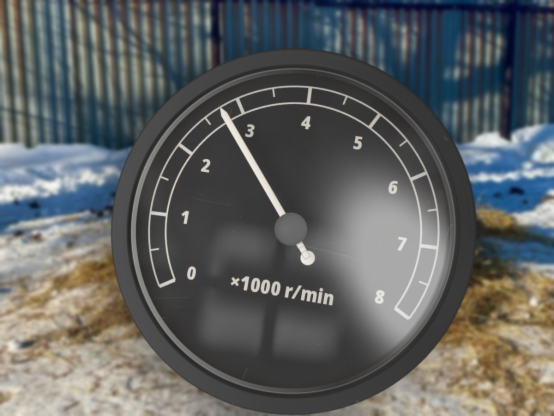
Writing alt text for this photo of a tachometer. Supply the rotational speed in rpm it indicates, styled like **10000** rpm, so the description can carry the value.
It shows **2750** rpm
